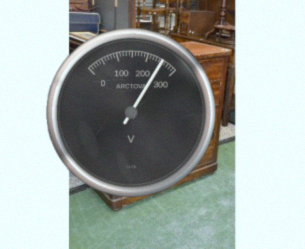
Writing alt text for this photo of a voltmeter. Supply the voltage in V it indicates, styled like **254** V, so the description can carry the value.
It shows **250** V
